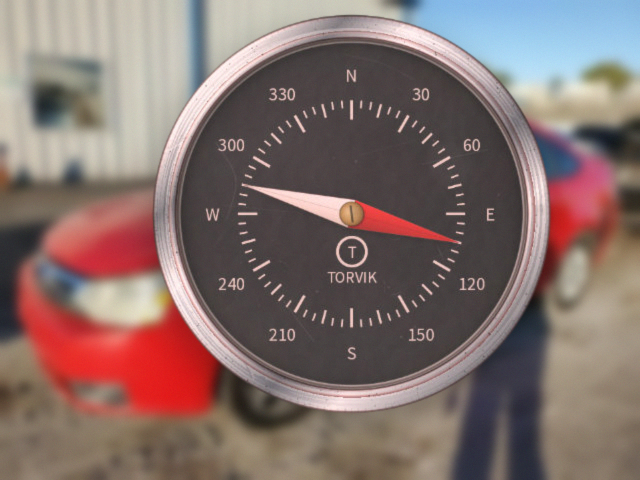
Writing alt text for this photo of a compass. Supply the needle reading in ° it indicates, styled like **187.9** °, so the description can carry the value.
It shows **105** °
